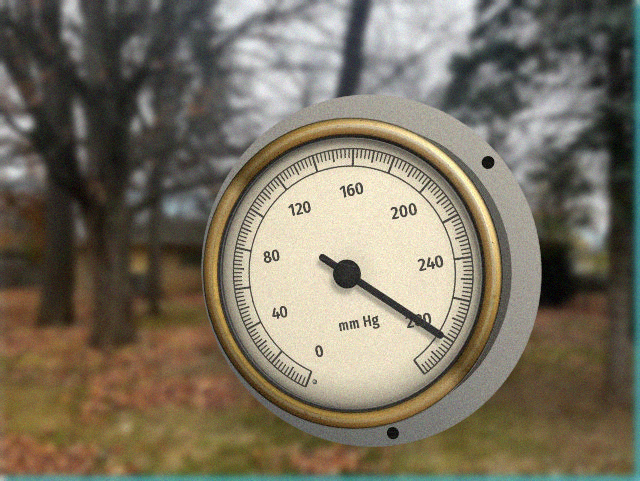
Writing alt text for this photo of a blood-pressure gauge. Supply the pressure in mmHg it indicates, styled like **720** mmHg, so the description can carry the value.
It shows **280** mmHg
